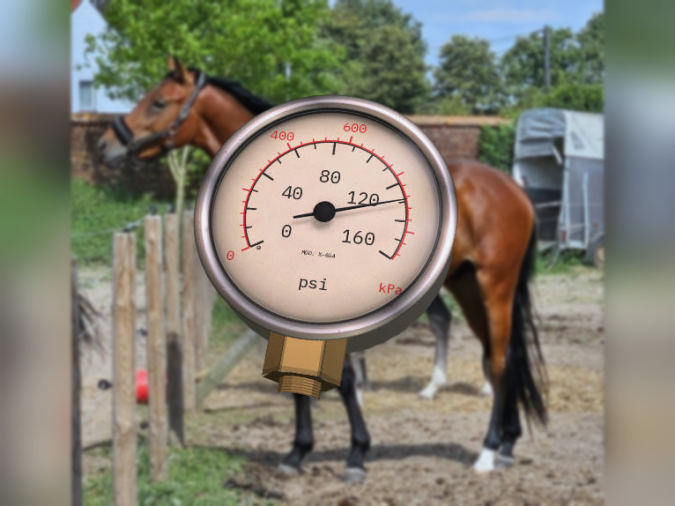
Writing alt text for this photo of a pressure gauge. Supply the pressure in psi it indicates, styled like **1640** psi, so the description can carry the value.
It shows **130** psi
